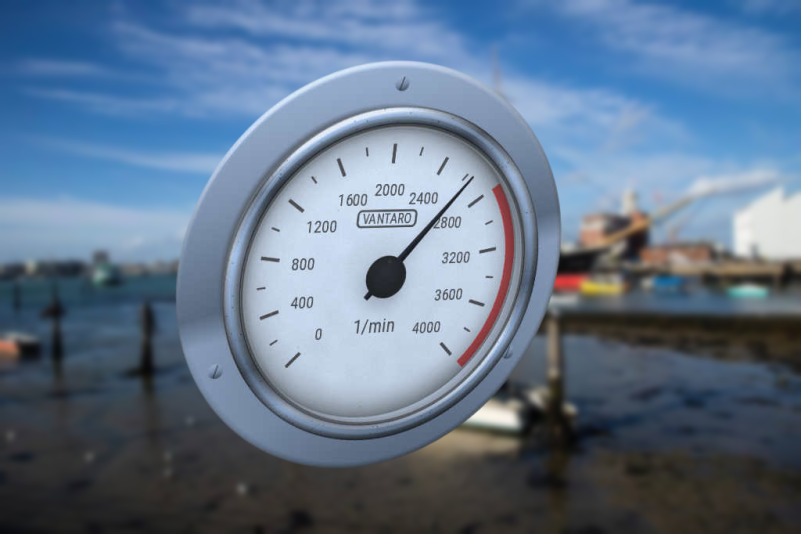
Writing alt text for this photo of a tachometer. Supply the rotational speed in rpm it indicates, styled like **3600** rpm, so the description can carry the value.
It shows **2600** rpm
